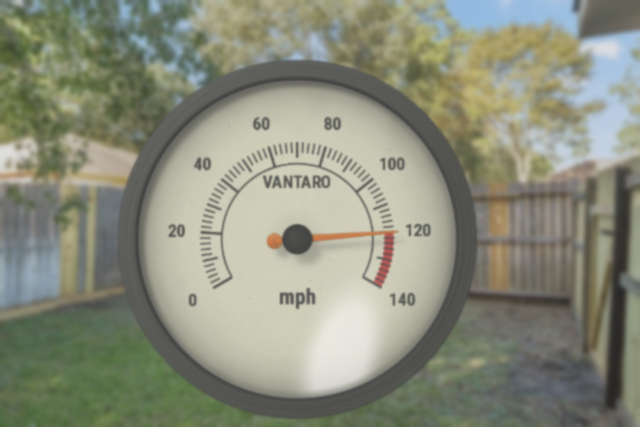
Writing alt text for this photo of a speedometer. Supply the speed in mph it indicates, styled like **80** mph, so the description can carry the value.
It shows **120** mph
